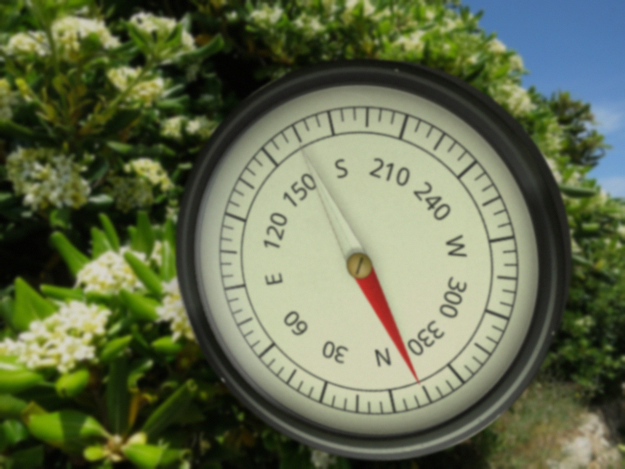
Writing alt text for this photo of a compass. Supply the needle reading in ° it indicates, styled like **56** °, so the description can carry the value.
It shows **345** °
